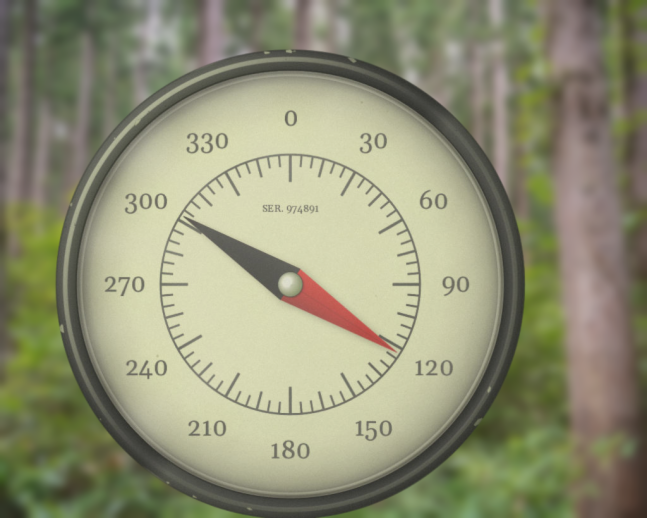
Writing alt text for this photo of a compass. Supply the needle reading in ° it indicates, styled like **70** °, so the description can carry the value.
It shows **122.5** °
